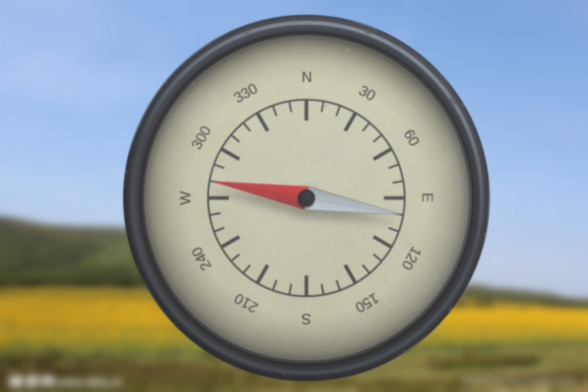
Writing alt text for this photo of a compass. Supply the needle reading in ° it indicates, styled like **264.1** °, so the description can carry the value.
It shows **280** °
